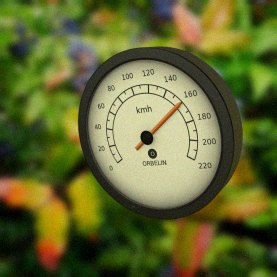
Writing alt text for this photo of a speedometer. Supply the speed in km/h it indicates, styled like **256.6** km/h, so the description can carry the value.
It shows **160** km/h
